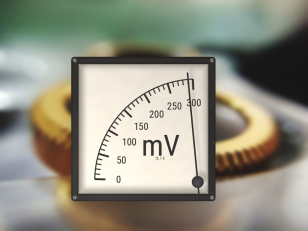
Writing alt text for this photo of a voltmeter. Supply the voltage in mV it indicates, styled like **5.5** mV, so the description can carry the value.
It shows **290** mV
